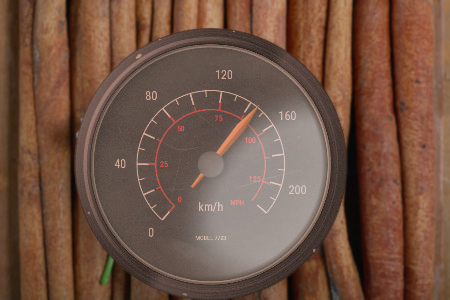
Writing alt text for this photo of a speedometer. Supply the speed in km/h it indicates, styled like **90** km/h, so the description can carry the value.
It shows **145** km/h
